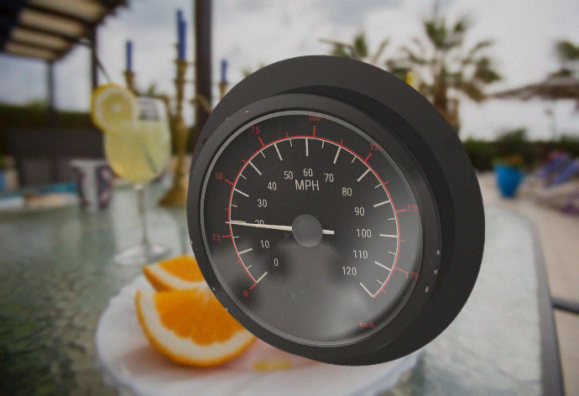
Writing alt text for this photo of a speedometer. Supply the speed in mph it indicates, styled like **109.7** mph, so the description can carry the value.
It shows **20** mph
